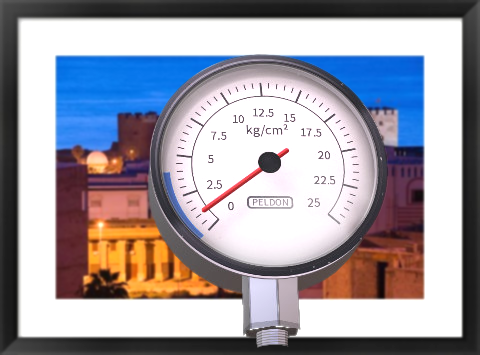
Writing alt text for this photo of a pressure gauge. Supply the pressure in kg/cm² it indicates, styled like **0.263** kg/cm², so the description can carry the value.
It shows **1** kg/cm²
